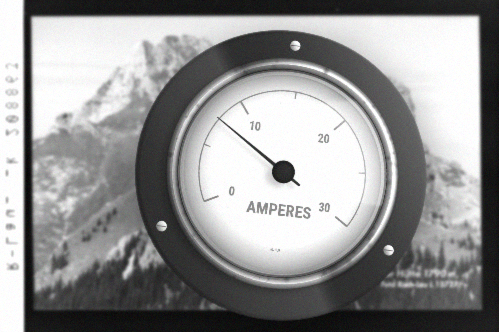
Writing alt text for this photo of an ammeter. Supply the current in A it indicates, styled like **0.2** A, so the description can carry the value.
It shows **7.5** A
